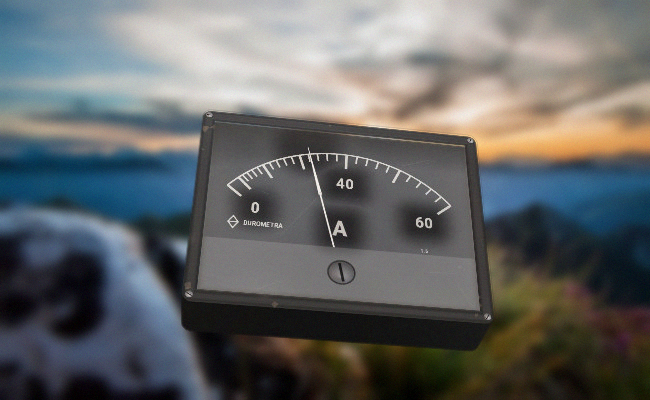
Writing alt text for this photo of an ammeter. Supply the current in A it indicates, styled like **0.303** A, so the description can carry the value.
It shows **32** A
